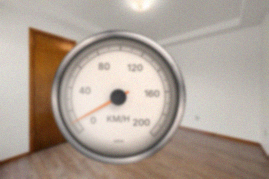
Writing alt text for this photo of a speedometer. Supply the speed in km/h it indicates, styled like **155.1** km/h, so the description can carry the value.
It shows **10** km/h
